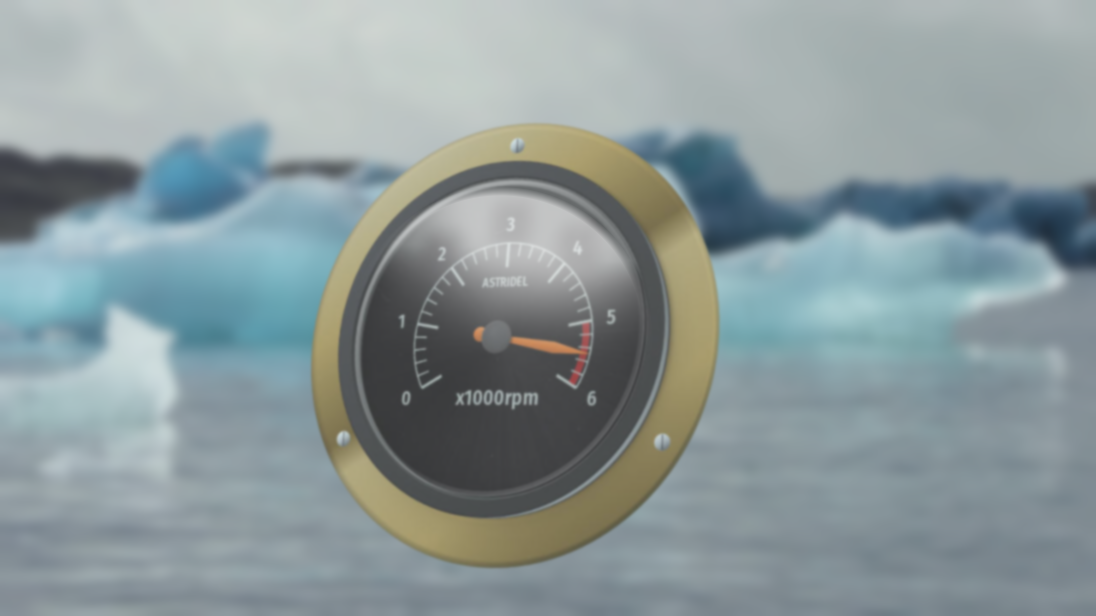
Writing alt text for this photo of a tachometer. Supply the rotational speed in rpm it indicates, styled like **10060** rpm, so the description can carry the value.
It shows **5500** rpm
